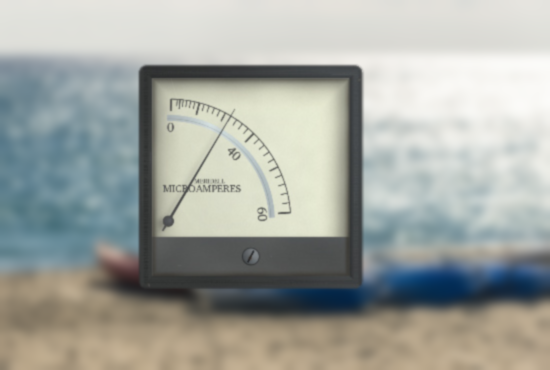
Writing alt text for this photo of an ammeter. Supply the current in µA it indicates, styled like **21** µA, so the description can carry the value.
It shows **32** µA
